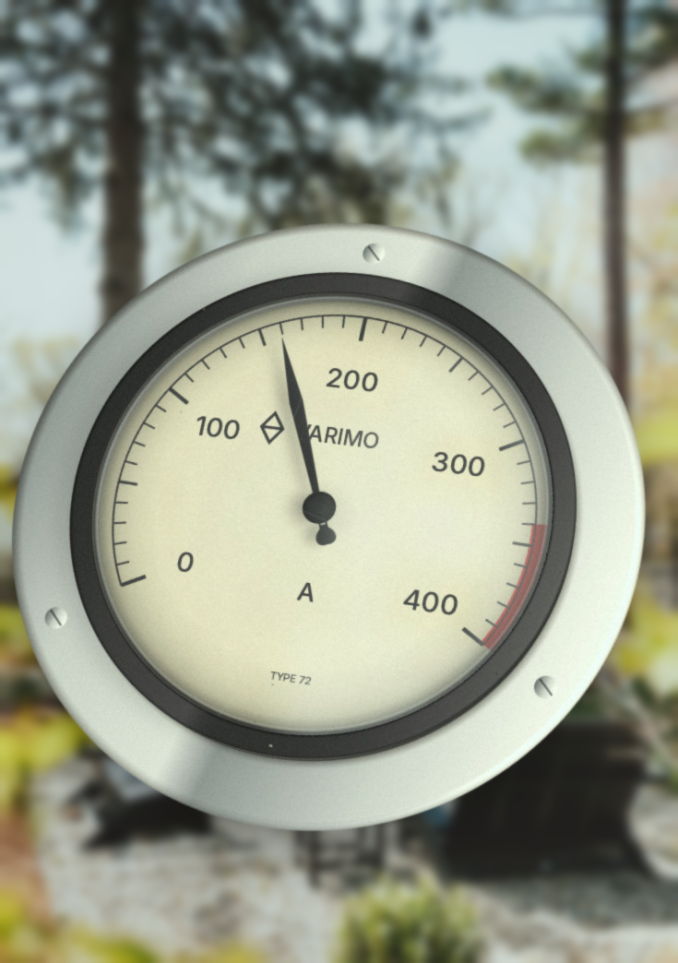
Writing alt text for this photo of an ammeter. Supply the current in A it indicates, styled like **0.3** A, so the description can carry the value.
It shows **160** A
